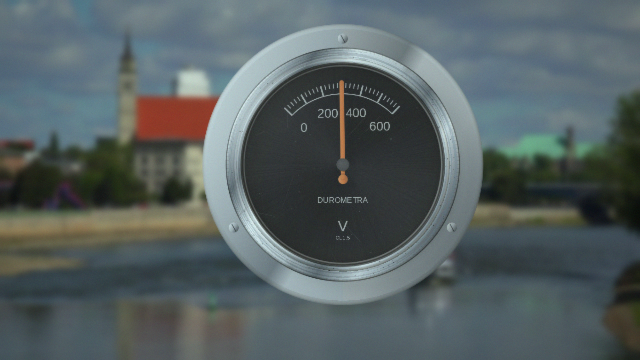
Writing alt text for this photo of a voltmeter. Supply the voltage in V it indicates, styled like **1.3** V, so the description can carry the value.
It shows **300** V
